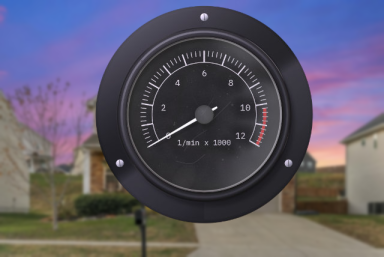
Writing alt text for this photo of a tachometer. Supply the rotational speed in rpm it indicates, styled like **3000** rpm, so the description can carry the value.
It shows **0** rpm
